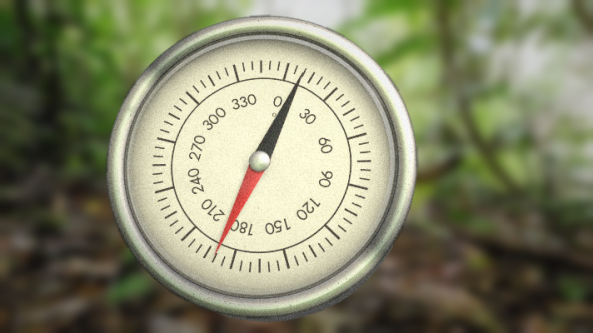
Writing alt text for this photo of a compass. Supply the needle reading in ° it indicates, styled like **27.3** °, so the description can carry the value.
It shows **190** °
